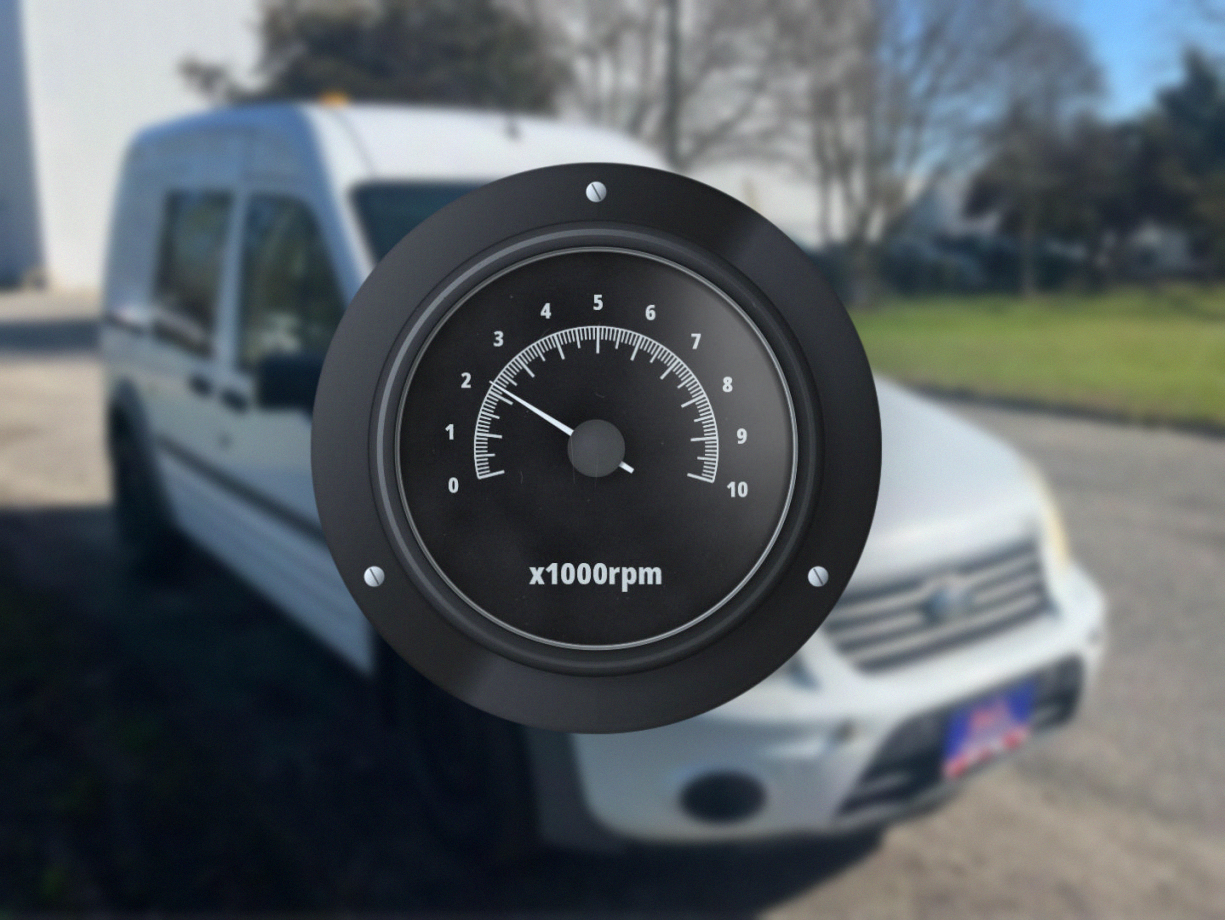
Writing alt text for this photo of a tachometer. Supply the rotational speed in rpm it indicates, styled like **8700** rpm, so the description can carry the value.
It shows **2200** rpm
